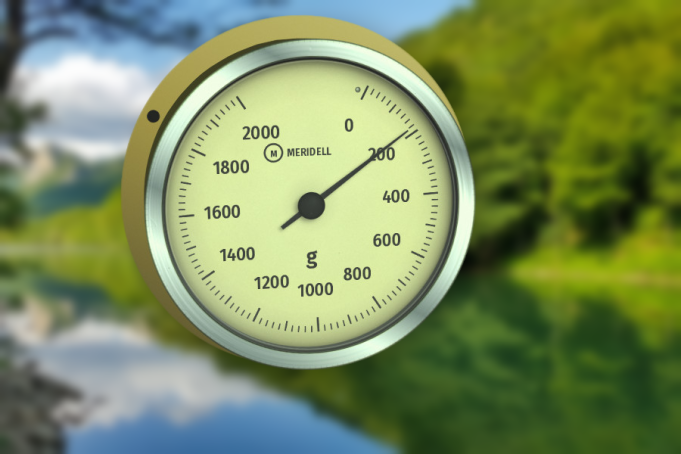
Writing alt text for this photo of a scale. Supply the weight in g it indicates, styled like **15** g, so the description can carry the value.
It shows **180** g
